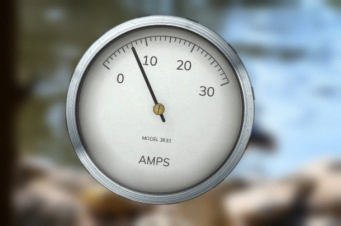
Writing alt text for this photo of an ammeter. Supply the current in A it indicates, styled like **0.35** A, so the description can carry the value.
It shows **7** A
